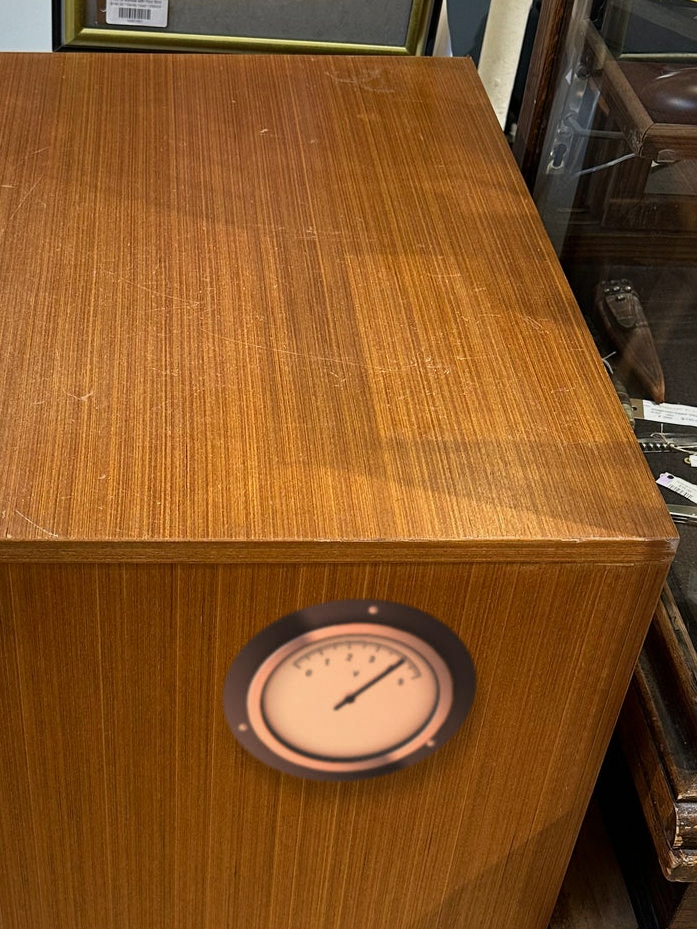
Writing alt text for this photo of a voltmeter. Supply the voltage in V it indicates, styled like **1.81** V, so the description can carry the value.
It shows **4** V
